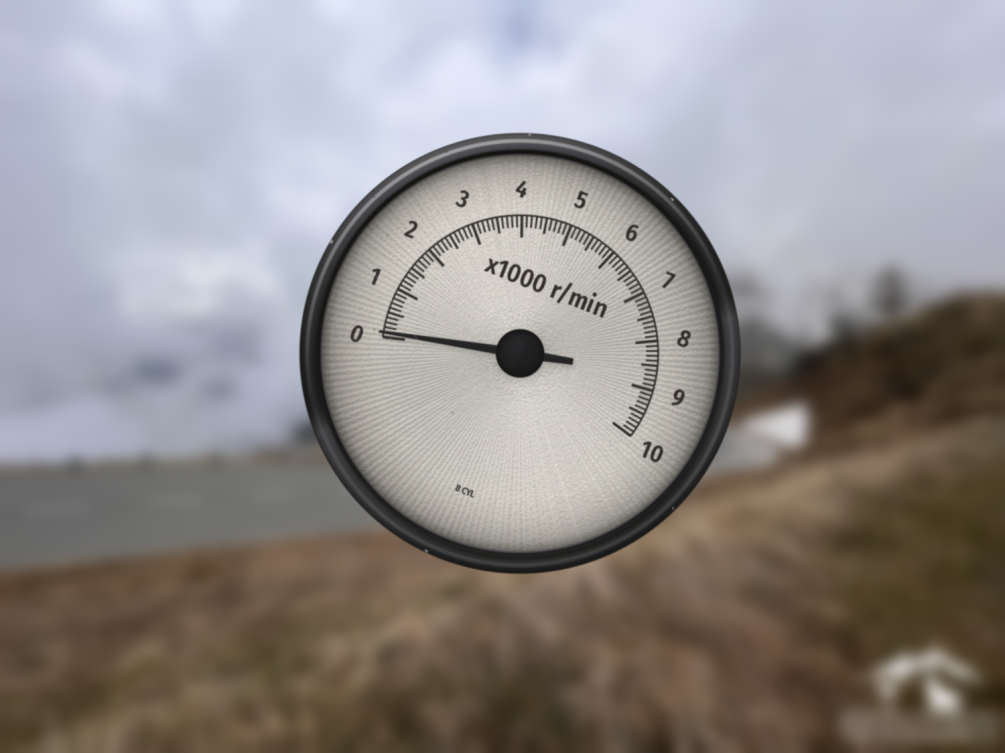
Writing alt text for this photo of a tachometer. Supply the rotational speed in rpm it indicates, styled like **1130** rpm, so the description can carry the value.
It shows **100** rpm
